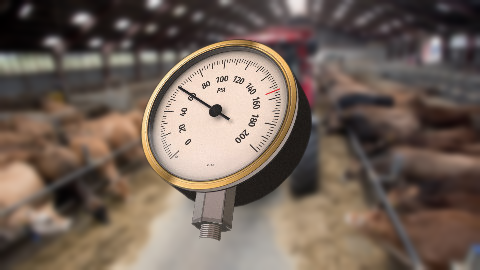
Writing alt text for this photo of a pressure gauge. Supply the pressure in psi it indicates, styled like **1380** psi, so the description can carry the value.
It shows **60** psi
